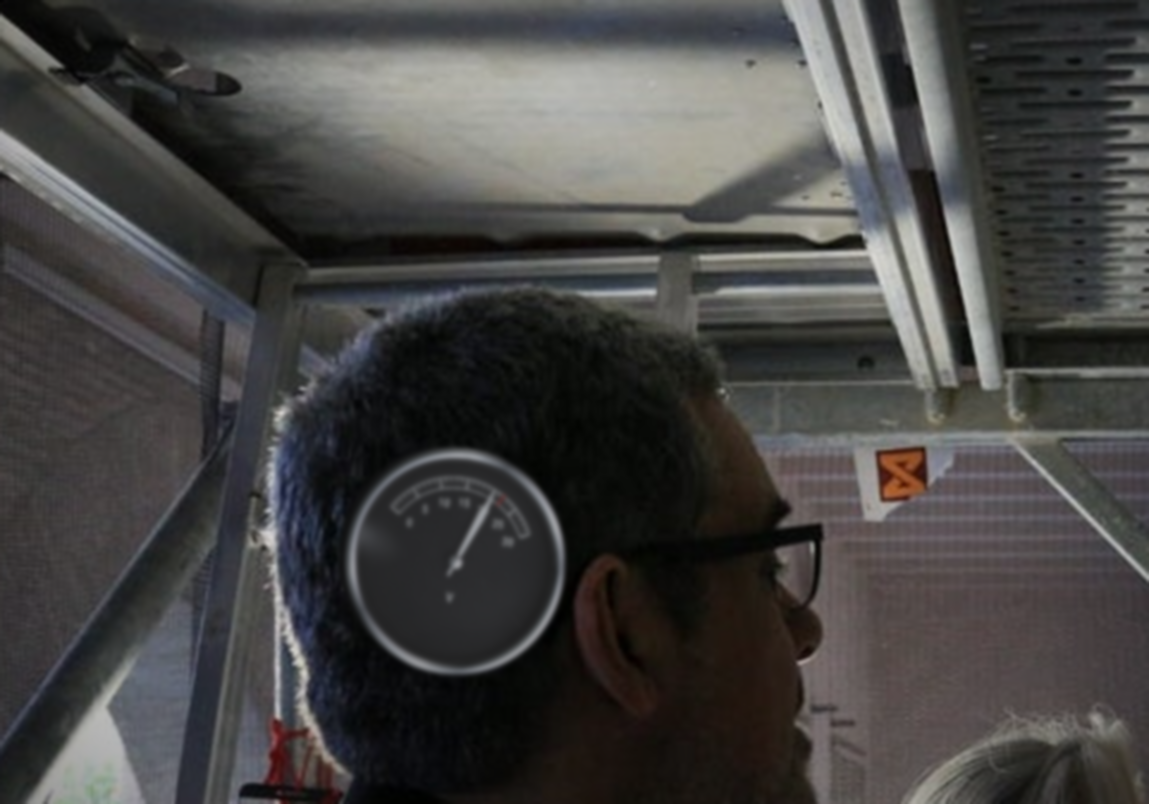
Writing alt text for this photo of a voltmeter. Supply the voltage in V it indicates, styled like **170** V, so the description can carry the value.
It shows **20** V
